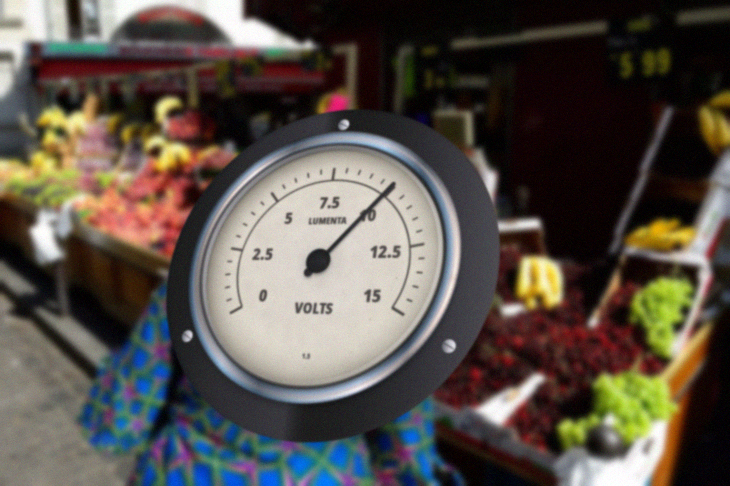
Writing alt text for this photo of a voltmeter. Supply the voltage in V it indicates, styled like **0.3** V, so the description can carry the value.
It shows **10** V
